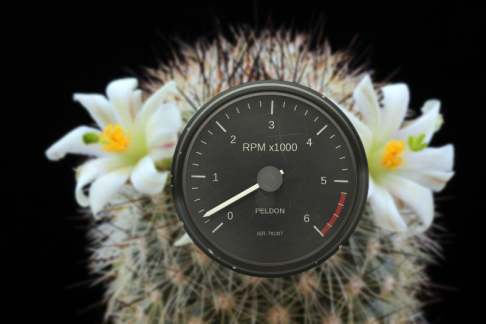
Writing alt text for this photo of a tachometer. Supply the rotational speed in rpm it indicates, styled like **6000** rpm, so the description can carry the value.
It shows **300** rpm
